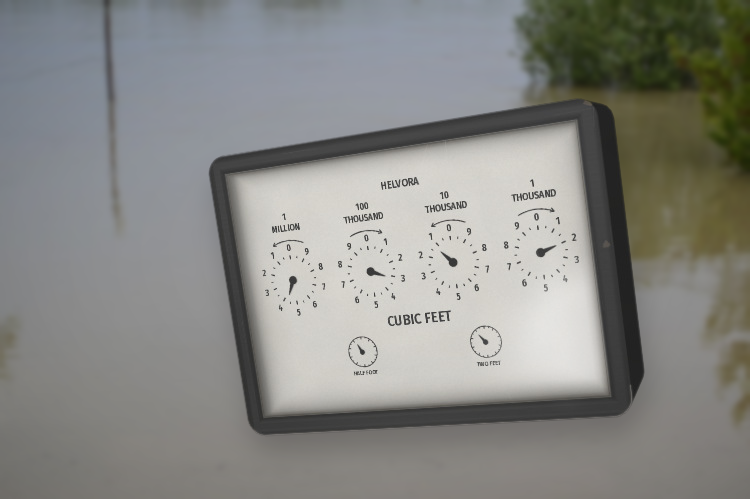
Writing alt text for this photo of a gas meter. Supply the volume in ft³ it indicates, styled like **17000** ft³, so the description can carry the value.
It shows **431200** ft³
